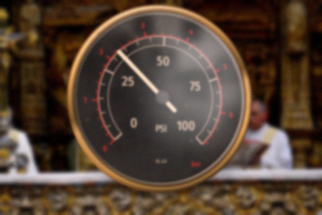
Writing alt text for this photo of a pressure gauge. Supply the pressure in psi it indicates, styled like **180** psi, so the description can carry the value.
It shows **32.5** psi
